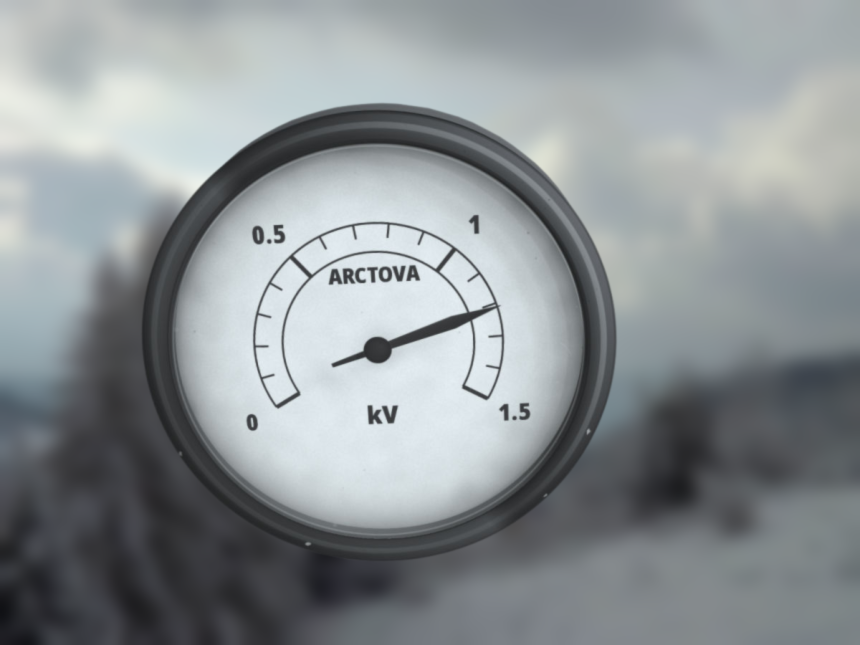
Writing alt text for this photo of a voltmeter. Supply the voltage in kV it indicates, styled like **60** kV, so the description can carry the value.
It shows **1.2** kV
